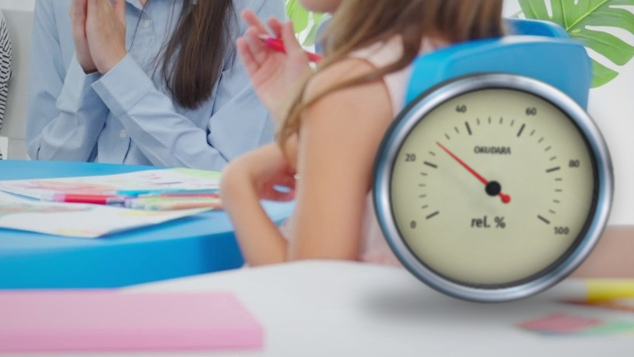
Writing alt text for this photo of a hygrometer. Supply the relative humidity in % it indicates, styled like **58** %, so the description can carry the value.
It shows **28** %
